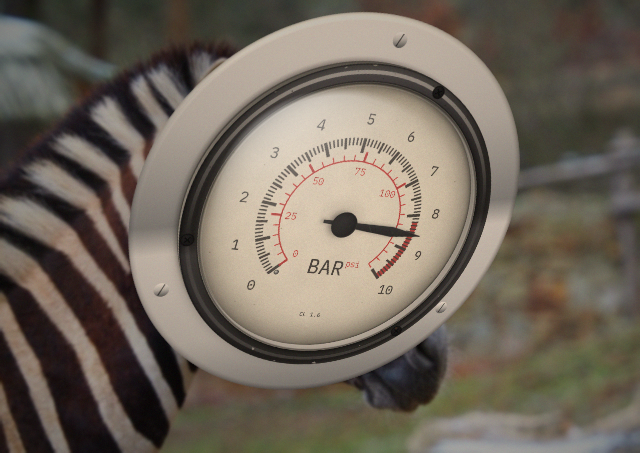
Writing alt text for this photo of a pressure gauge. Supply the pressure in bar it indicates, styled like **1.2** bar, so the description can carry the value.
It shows **8.5** bar
